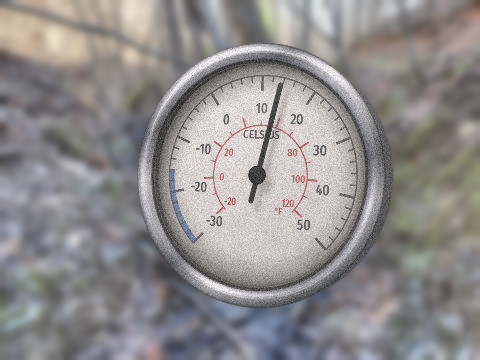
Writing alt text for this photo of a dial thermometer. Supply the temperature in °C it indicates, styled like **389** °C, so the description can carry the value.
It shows **14** °C
